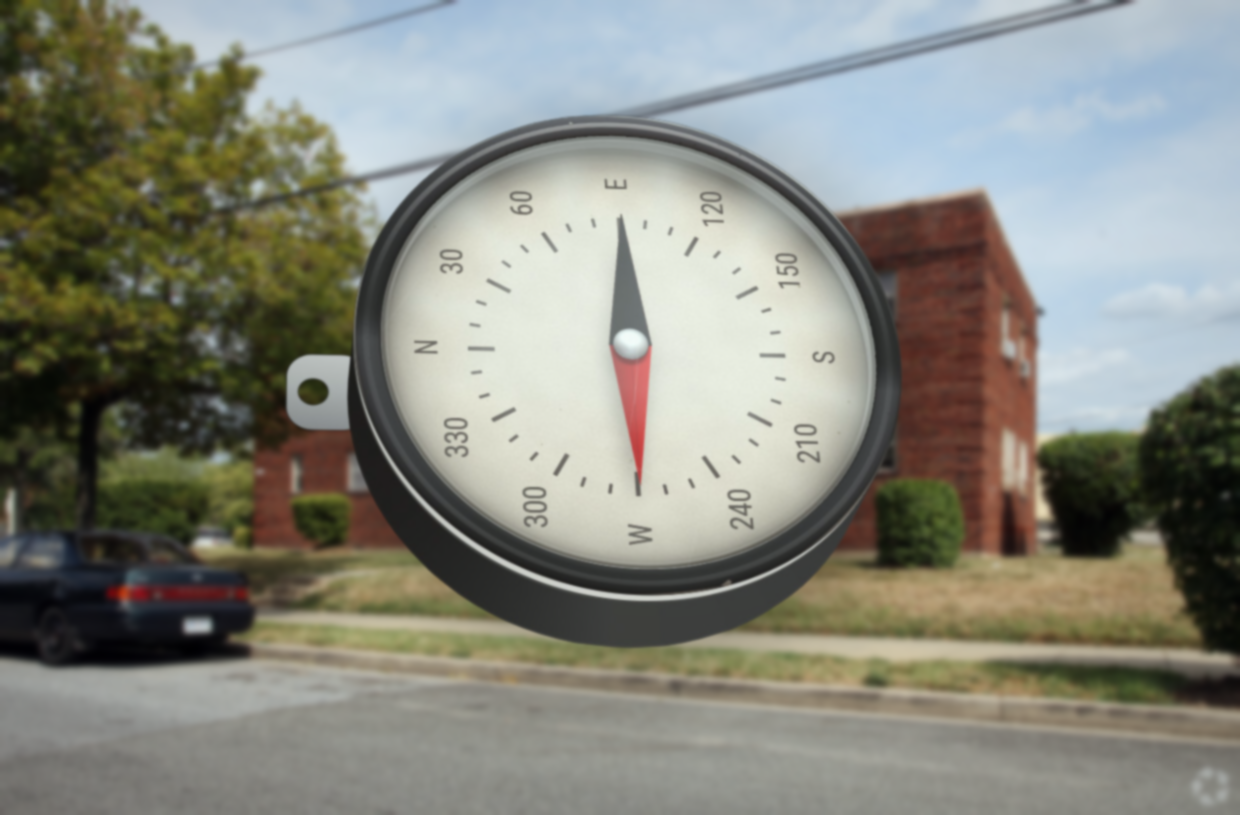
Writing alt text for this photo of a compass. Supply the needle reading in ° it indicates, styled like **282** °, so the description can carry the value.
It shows **270** °
